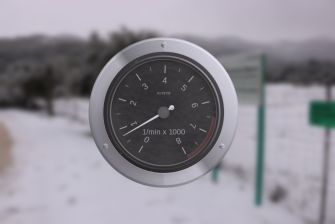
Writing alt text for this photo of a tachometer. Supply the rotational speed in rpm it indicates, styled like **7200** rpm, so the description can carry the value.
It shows **750** rpm
